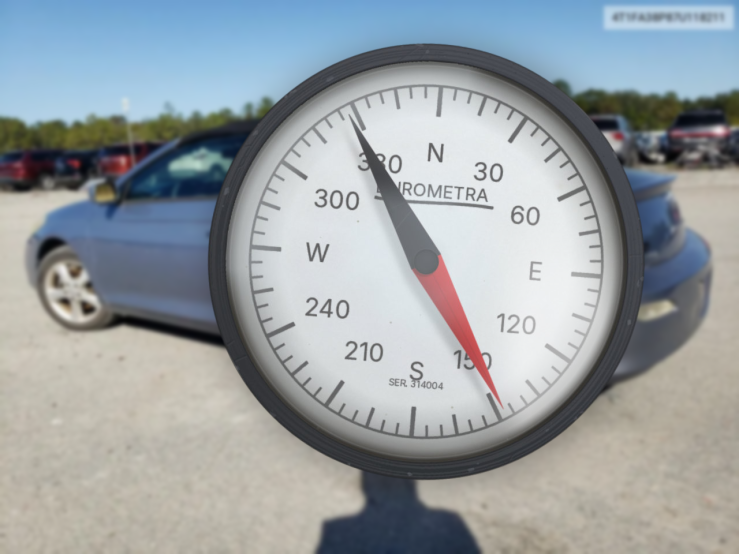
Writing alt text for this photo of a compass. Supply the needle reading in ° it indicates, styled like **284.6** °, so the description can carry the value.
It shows **147.5** °
